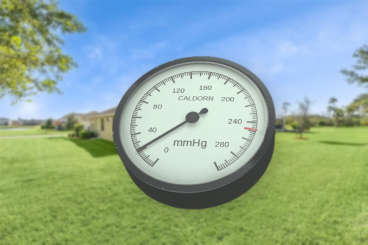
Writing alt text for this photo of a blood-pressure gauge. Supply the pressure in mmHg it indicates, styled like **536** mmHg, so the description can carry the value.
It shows **20** mmHg
